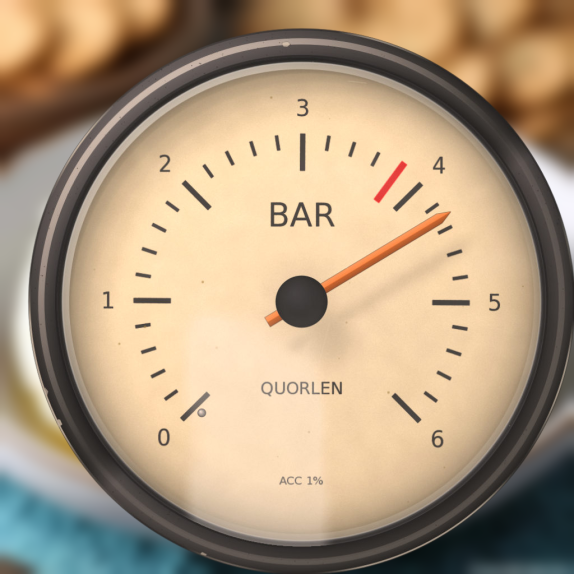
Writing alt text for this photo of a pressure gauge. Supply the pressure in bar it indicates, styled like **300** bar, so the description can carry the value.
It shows **4.3** bar
